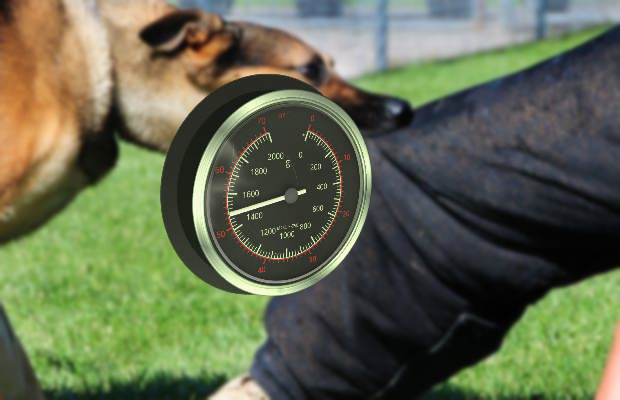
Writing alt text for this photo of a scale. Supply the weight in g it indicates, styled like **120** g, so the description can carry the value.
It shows **1500** g
